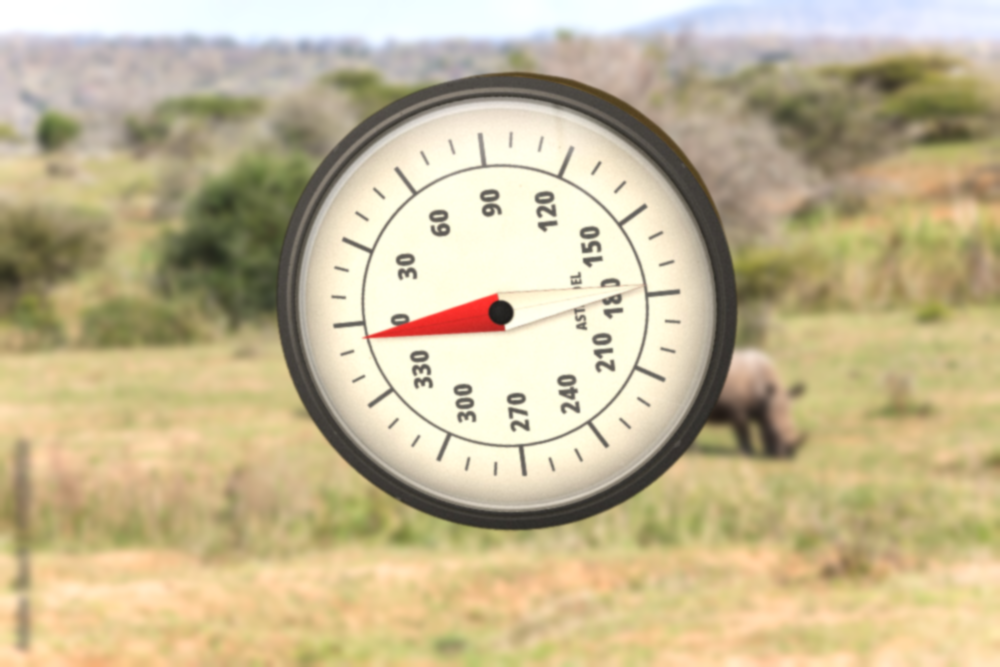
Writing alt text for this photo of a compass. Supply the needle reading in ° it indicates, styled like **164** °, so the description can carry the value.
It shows **355** °
